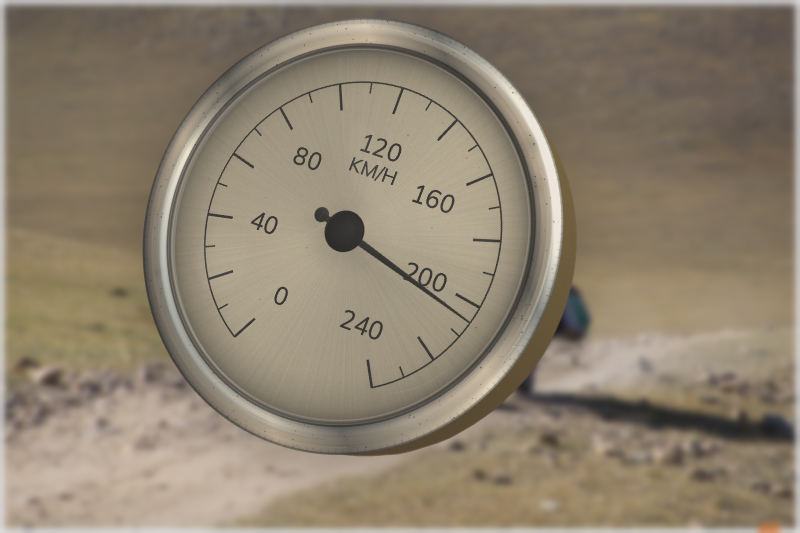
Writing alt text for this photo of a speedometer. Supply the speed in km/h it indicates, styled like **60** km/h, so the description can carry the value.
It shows **205** km/h
